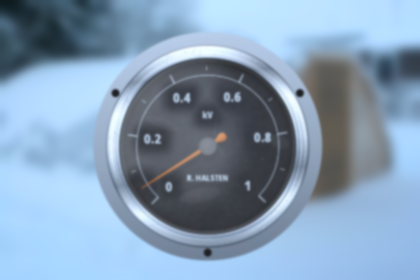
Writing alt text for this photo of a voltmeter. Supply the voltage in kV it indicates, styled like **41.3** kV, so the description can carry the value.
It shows **0.05** kV
